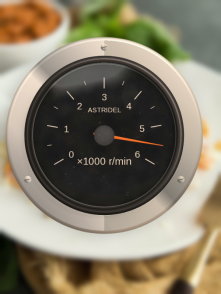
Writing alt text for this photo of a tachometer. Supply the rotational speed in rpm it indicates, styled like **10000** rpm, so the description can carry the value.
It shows **5500** rpm
